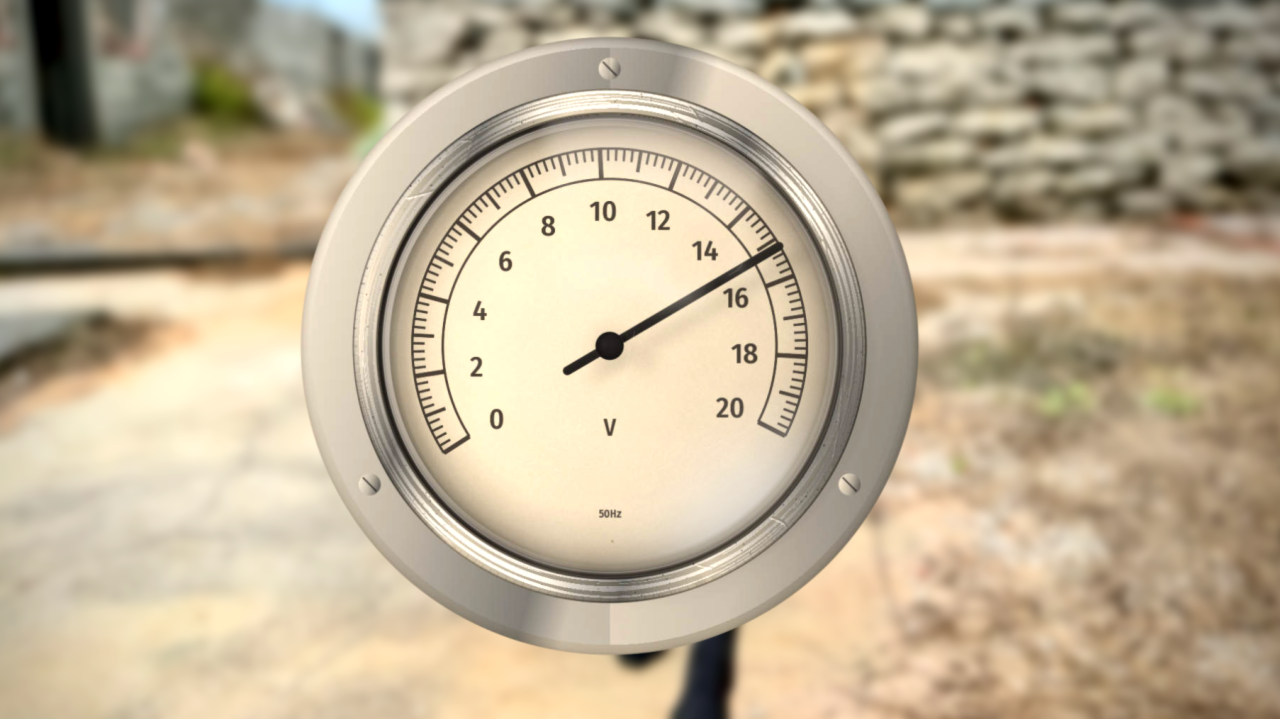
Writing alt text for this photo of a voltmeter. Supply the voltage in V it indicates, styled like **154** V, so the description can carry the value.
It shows **15.2** V
